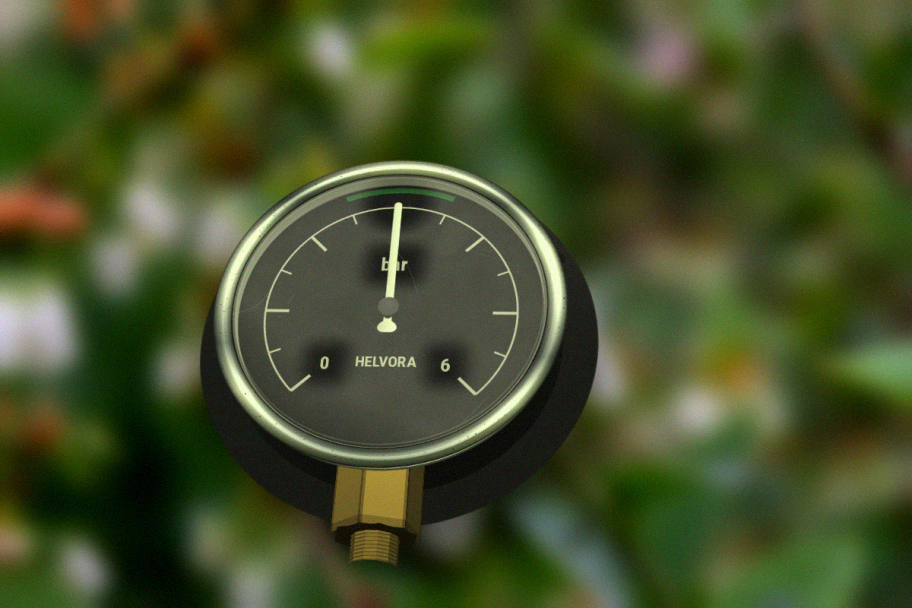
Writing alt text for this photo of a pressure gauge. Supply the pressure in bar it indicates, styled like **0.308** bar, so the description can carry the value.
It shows **3** bar
